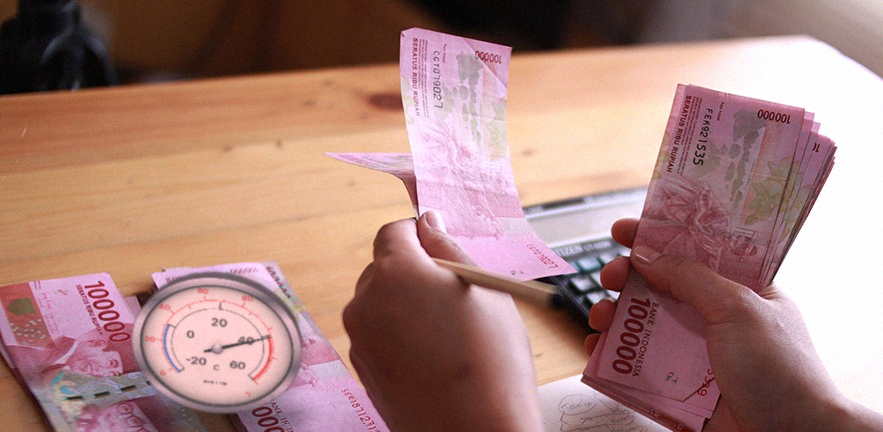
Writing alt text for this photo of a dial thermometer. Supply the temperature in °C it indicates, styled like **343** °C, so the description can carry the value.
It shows **40** °C
